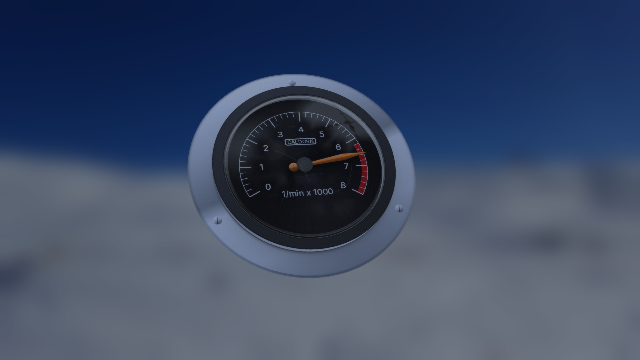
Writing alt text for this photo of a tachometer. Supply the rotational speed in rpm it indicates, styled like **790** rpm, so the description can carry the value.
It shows **6600** rpm
